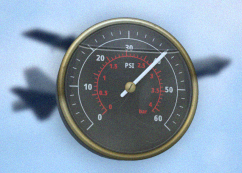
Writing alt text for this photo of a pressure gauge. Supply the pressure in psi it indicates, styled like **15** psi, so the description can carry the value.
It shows **40** psi
